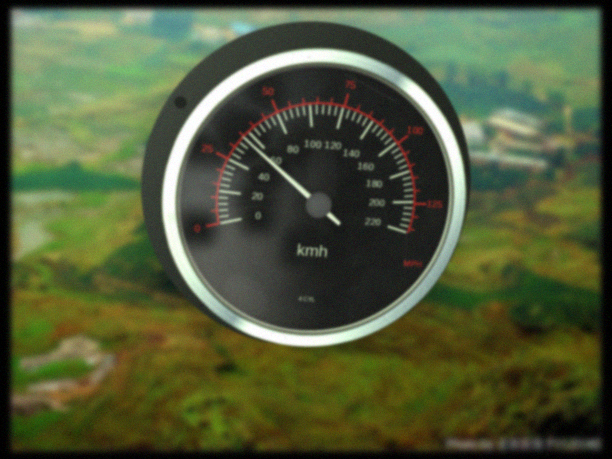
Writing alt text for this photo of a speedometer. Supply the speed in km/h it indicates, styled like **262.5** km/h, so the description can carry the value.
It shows **56** km/h
